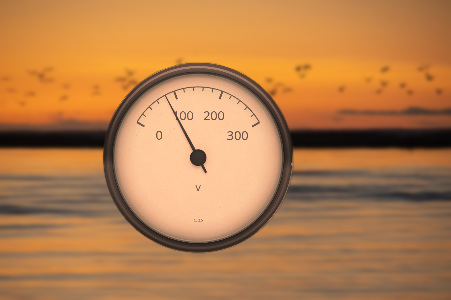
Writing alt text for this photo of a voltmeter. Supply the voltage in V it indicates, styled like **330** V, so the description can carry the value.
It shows **80** V
